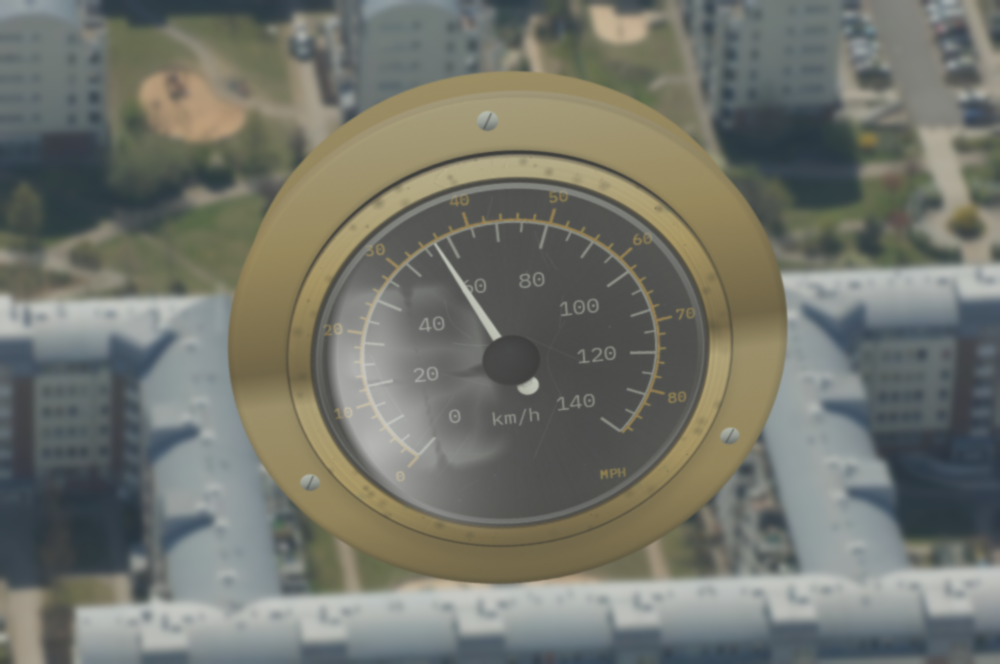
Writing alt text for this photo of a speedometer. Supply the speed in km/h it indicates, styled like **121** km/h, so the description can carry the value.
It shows **57.5** km/h
